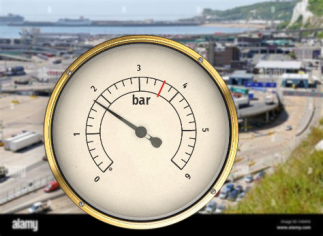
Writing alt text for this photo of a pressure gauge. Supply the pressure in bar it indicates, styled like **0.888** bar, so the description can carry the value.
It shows **1.8** bar
